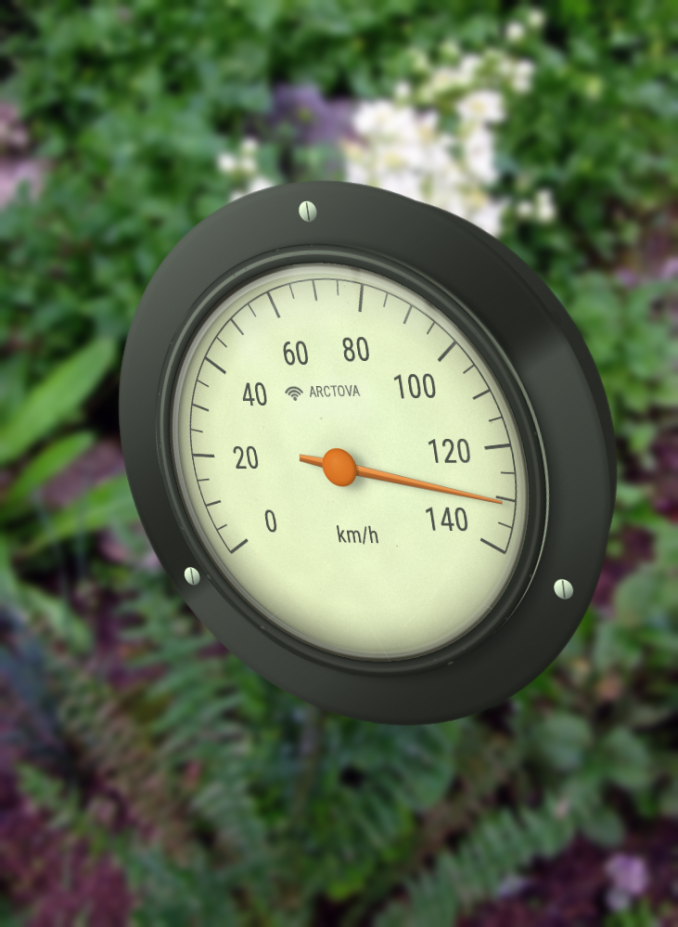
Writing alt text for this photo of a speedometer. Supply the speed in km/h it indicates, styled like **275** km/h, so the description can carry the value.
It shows **130** km/h
